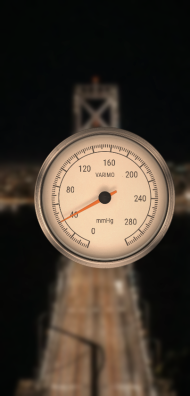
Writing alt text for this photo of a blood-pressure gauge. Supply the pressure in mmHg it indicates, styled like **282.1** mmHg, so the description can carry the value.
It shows **40** mmHg
